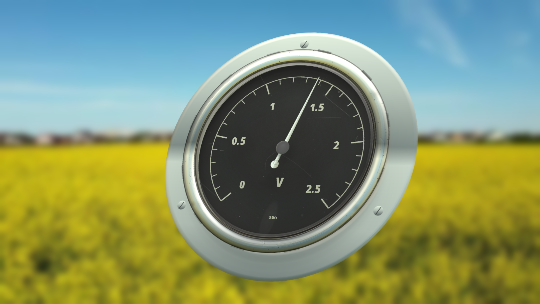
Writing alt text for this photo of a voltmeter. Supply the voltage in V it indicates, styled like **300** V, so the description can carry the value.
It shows **1.4** V
